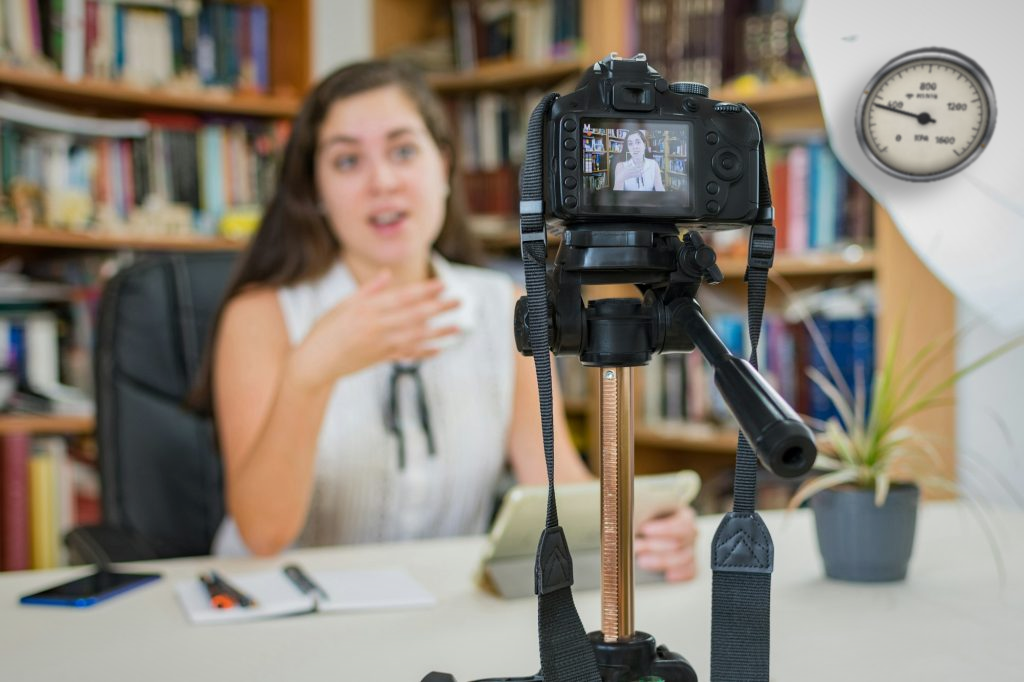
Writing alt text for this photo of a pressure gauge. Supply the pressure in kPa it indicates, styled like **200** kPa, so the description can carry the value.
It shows **350** kPa
